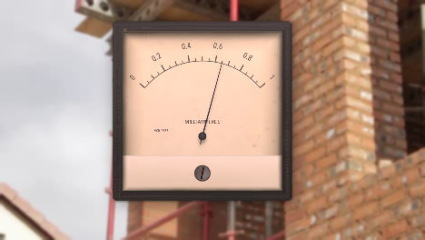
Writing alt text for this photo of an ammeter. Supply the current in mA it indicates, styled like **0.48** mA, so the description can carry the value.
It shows **0.65** mA
